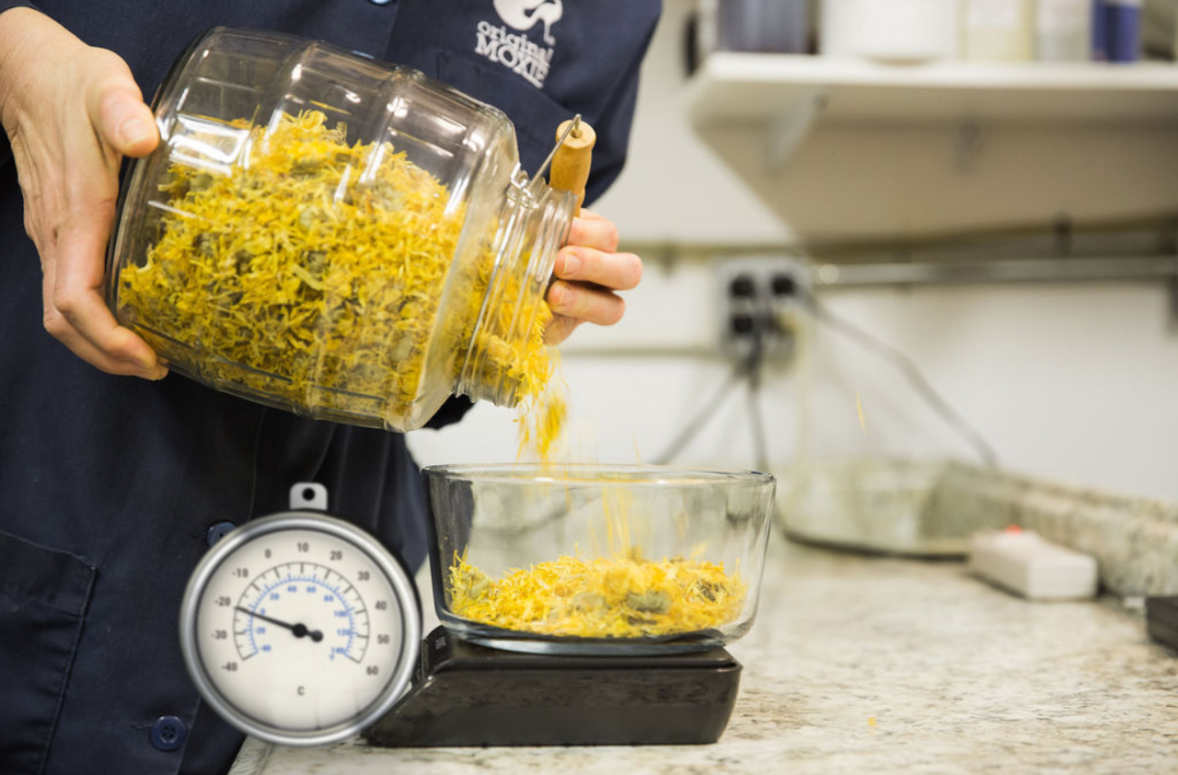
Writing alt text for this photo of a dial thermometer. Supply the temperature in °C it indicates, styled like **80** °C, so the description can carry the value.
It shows **-20** °C
